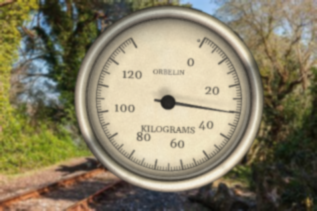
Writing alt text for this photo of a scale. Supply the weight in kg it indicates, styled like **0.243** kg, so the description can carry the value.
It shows **30** kg
